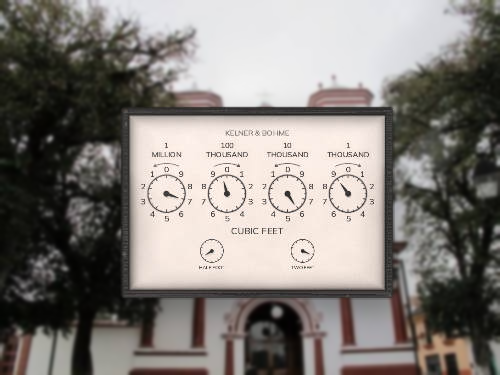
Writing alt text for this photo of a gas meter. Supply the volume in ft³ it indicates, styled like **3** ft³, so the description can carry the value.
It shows **695900** ft³
